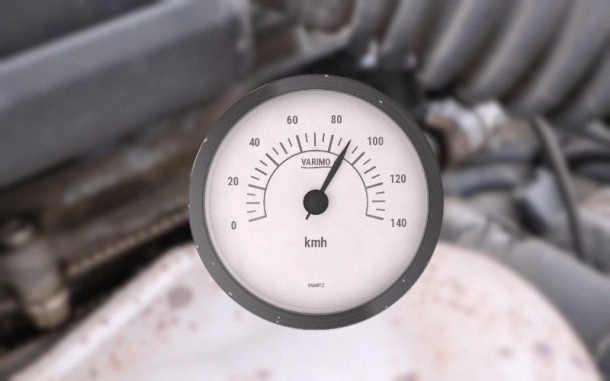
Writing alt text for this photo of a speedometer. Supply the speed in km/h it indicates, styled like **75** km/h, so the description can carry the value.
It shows **90** km/h
